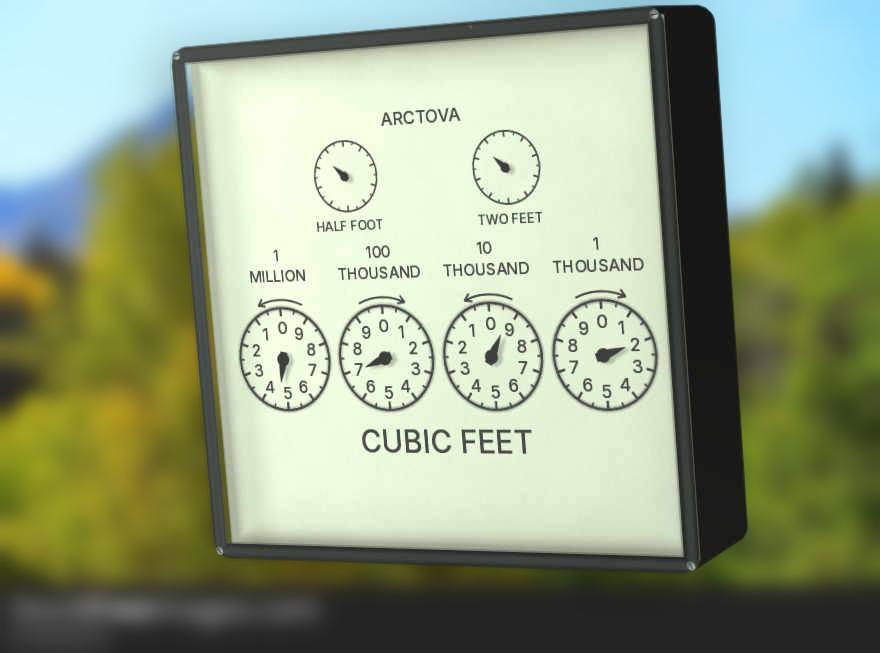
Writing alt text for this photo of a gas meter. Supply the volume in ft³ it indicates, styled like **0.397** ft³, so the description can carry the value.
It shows **469200** ft³
